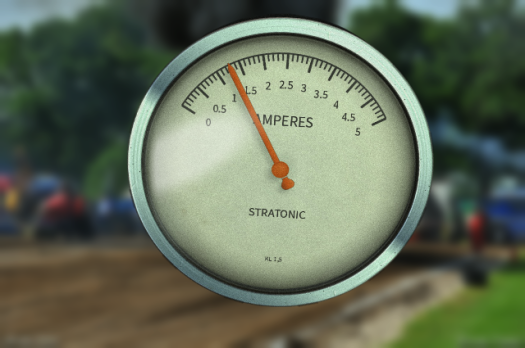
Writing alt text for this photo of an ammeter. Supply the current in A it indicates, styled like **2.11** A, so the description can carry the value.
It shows **1.3** A
